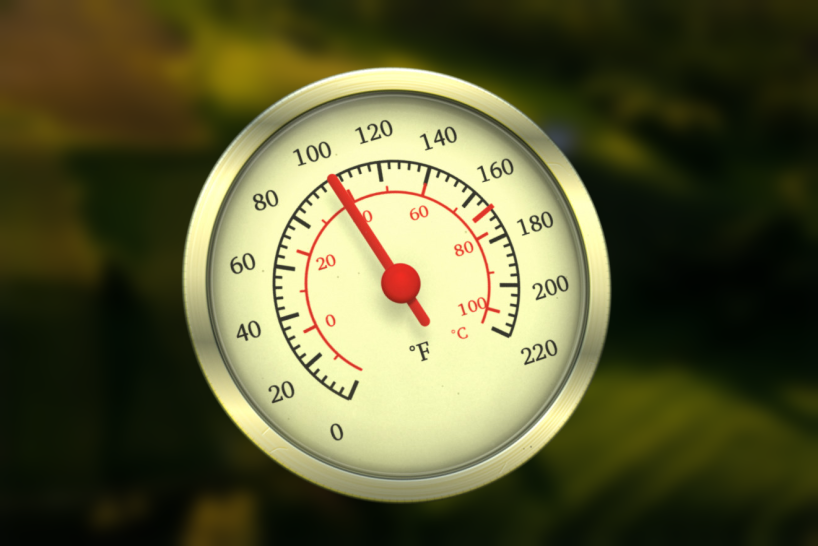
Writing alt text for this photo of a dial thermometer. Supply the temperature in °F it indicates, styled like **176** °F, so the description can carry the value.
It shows **100** °F
